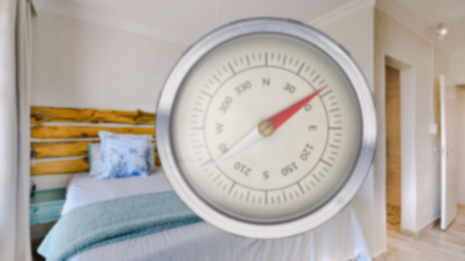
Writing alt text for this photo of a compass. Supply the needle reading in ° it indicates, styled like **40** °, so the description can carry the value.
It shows **55** °
